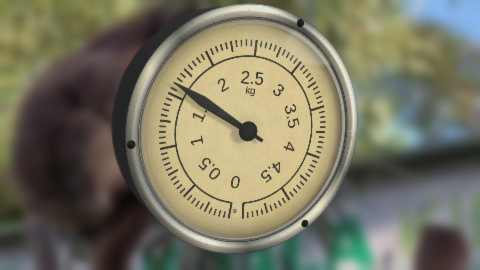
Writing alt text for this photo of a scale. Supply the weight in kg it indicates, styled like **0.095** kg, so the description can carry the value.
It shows **1.6** kg
